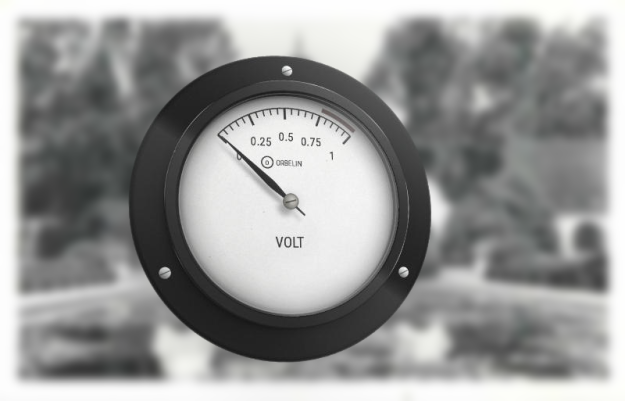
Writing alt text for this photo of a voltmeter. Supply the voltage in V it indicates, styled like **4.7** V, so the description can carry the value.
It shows **0** V
